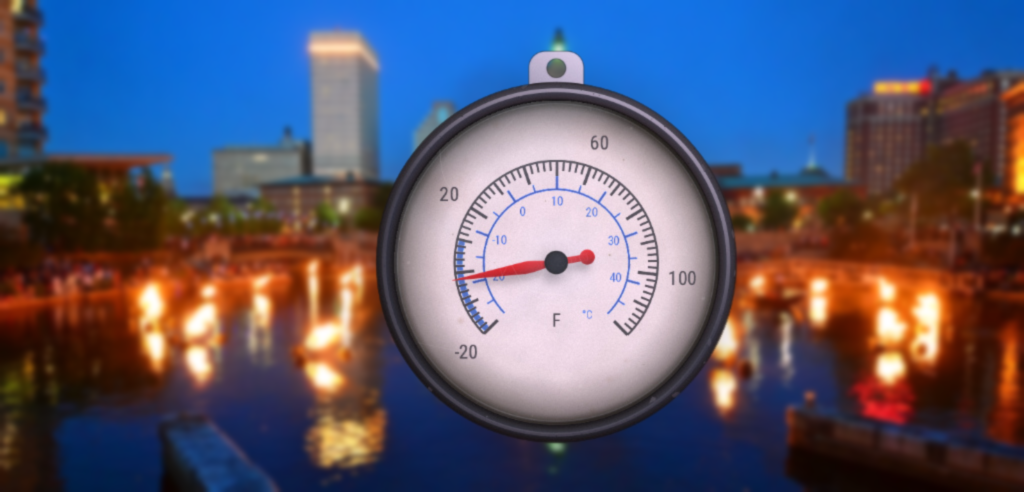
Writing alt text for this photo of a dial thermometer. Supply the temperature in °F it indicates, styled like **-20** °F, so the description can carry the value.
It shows **-2** °F
